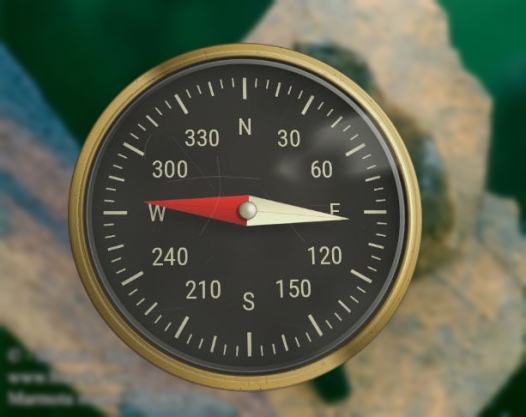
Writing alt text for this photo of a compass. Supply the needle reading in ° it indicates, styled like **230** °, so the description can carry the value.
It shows **275** °
